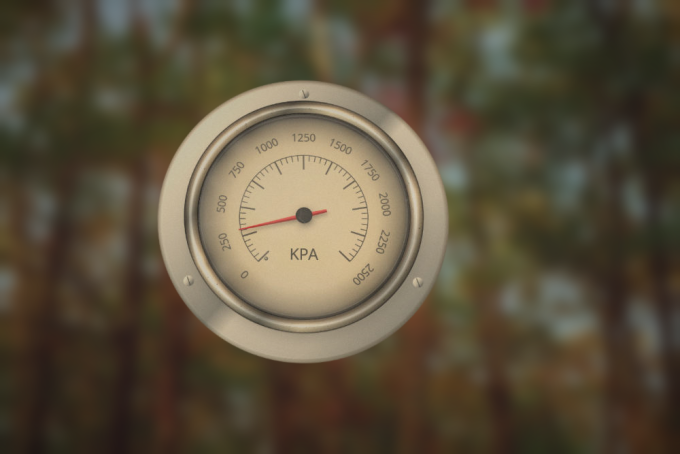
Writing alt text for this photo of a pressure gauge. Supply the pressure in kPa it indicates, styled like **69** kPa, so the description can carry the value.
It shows **300** kPa
